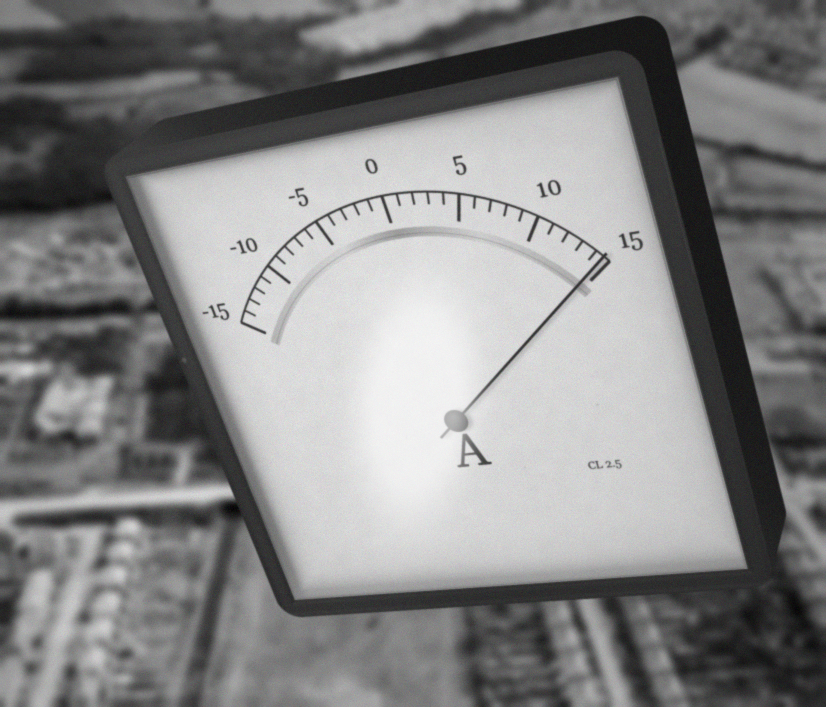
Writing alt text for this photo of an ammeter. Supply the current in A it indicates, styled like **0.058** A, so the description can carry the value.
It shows **14.5** A
